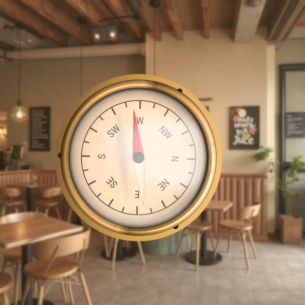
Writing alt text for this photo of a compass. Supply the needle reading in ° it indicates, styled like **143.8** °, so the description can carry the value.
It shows **262.5** °
